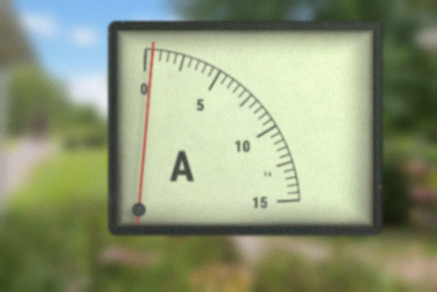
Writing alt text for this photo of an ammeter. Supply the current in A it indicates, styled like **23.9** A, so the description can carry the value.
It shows **0.5** A
